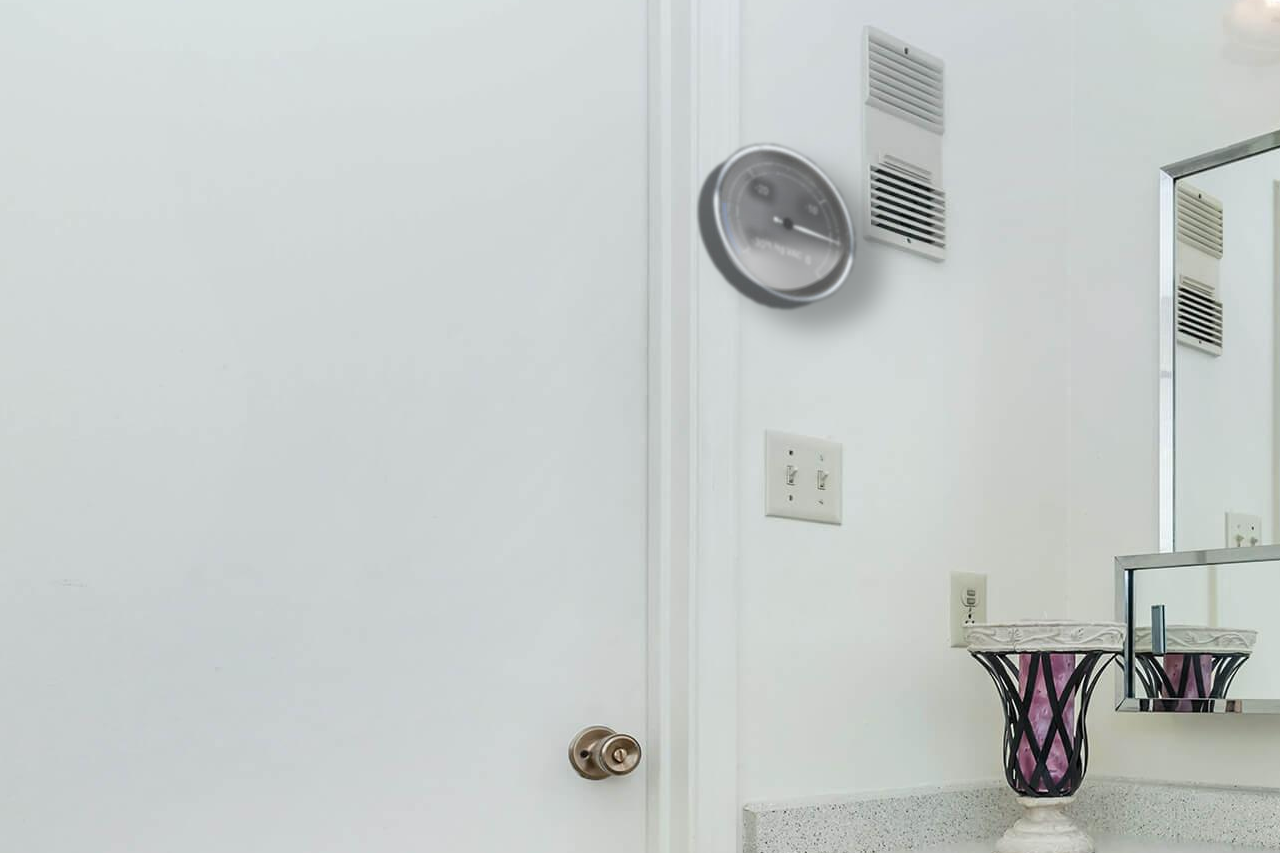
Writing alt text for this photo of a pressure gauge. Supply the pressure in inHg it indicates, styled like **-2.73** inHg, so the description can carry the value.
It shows **-5** inHg
